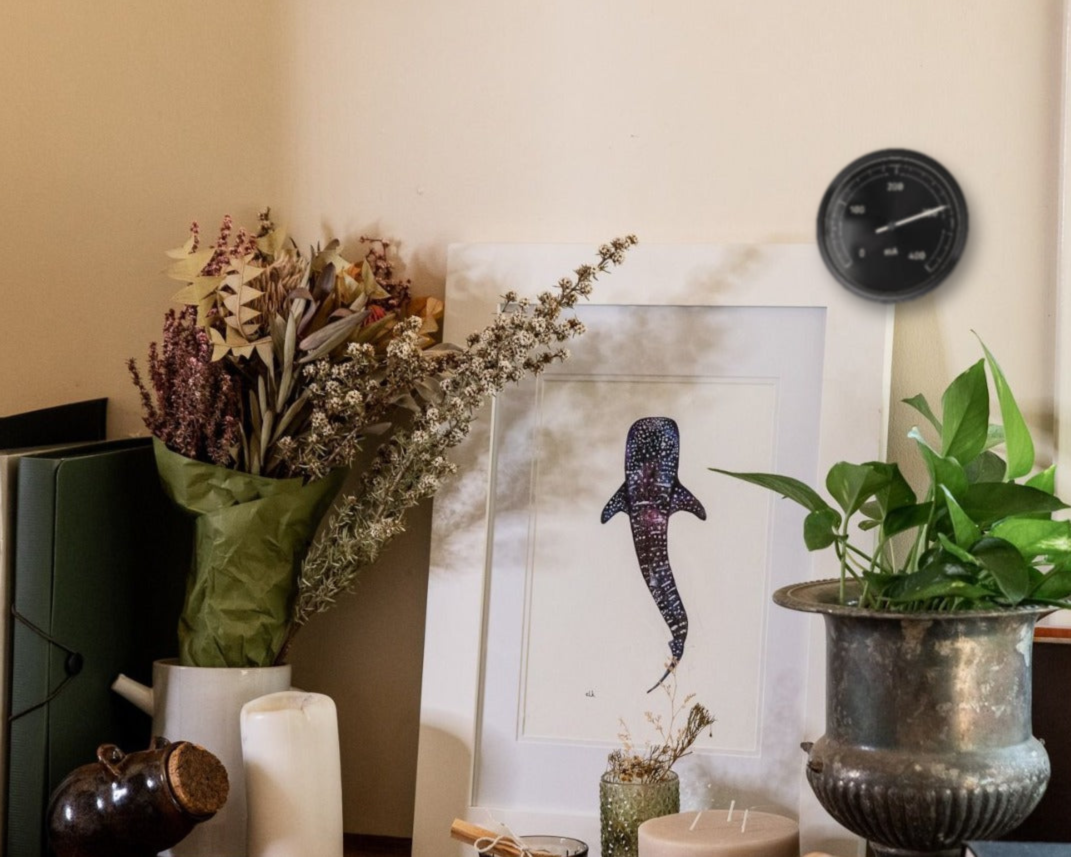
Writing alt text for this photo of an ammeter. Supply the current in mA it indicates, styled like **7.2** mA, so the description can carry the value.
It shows **300** mA
